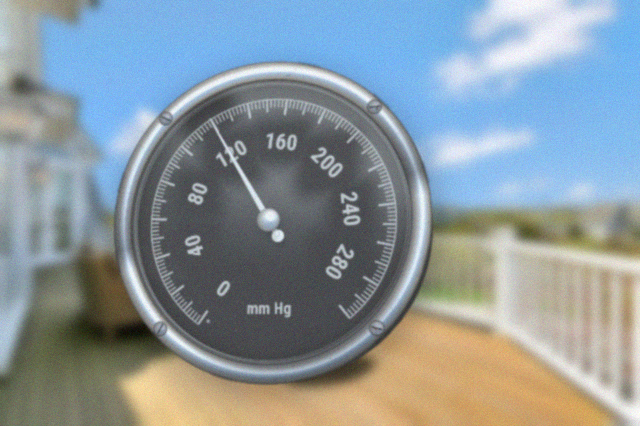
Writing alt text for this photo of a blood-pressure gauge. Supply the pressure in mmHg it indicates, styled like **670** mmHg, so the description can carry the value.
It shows **120** mmHg
